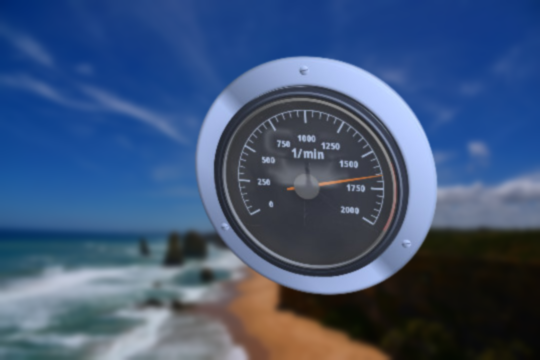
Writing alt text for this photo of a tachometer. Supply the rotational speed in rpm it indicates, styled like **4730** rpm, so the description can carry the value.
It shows **1650** rpm
